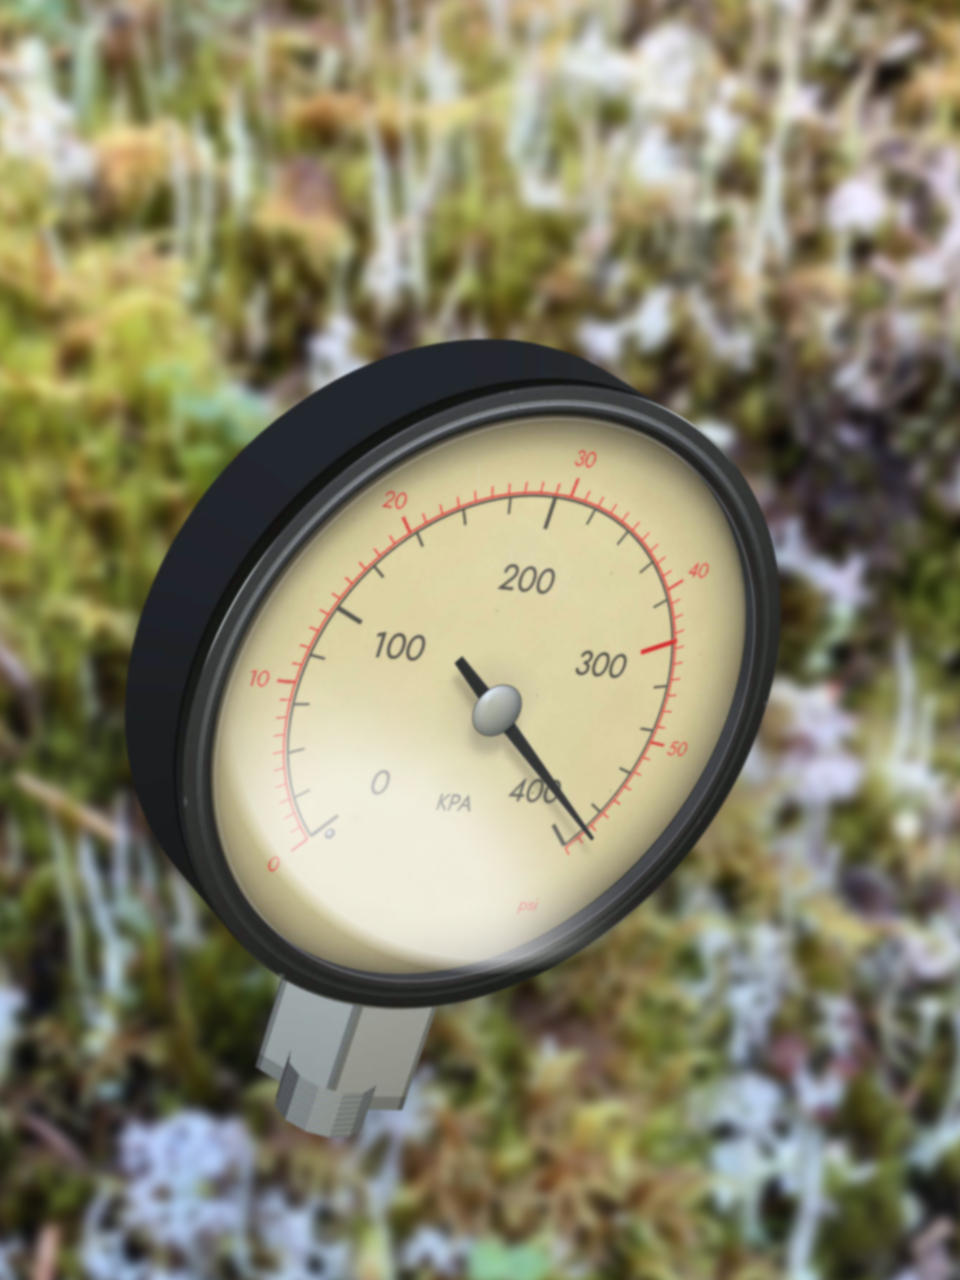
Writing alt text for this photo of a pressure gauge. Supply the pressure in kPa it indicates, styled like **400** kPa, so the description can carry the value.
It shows **390** kPa
